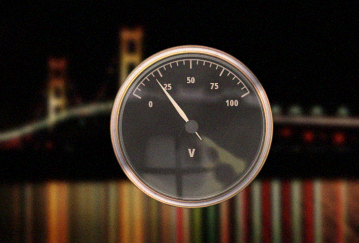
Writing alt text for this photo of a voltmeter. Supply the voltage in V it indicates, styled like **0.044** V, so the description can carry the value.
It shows **20** V
